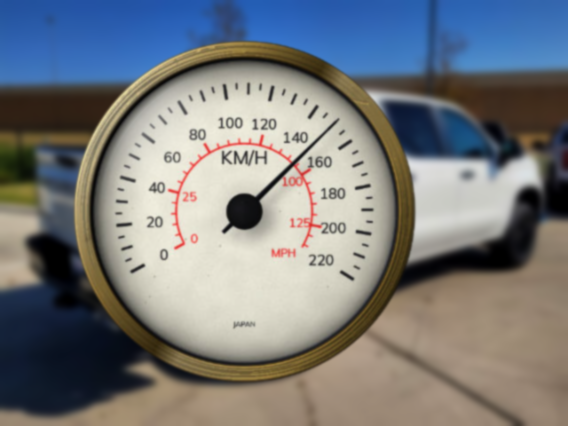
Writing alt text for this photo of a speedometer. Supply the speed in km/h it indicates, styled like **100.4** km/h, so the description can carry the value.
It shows **150** km/h
